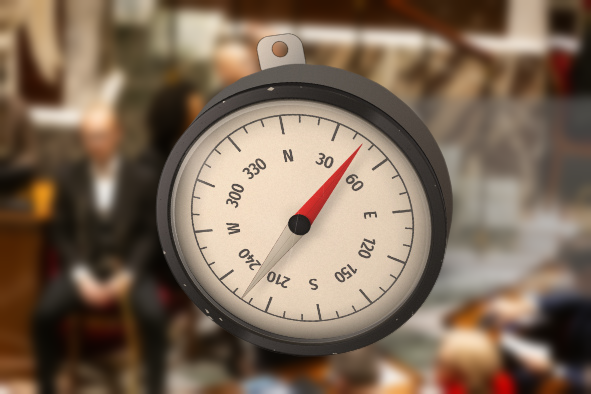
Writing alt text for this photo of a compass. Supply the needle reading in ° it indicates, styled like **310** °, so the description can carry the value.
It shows **45** °
